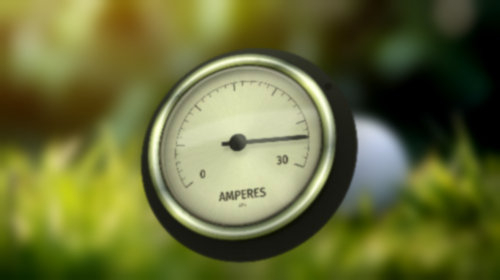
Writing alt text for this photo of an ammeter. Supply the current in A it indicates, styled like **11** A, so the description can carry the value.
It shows **27** A
